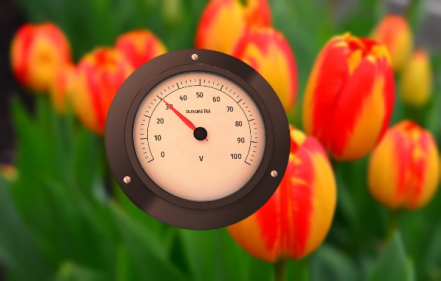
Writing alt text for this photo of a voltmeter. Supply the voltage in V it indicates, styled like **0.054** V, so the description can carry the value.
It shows **30** V
